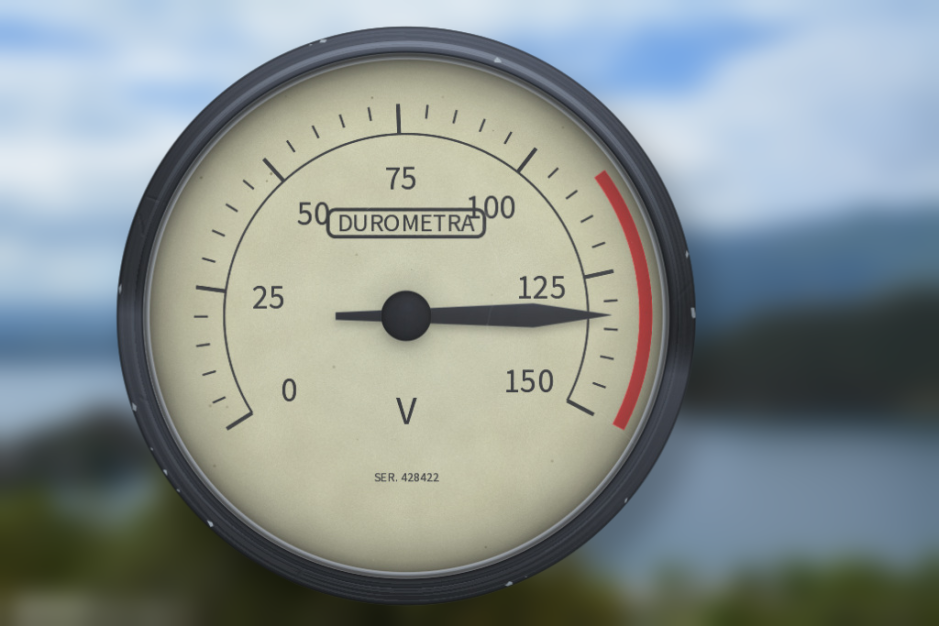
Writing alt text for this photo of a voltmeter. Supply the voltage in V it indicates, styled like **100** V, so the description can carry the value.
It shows **132.5** V
